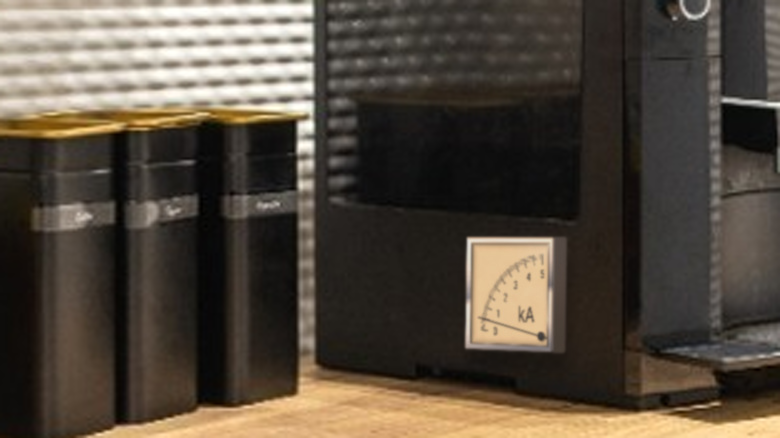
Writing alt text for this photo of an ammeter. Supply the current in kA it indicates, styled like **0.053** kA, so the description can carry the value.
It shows **0.5** kA
